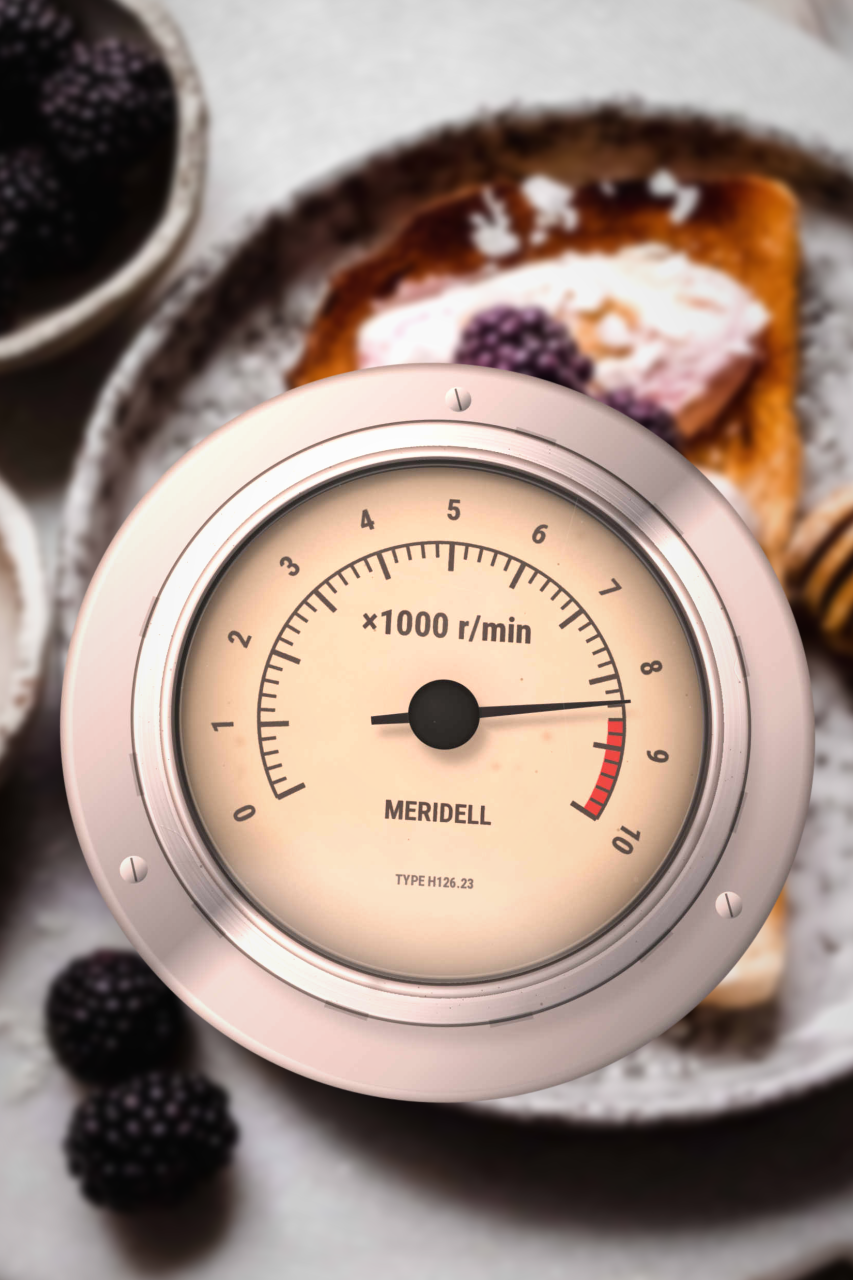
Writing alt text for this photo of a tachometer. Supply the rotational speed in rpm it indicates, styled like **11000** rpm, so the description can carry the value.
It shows **8400** rpm
